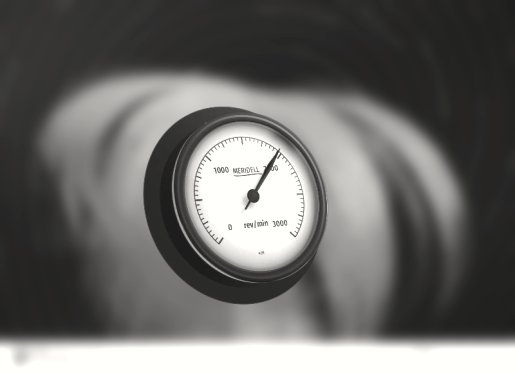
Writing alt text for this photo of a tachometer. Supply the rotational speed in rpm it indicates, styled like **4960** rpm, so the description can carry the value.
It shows **1950** rpm
